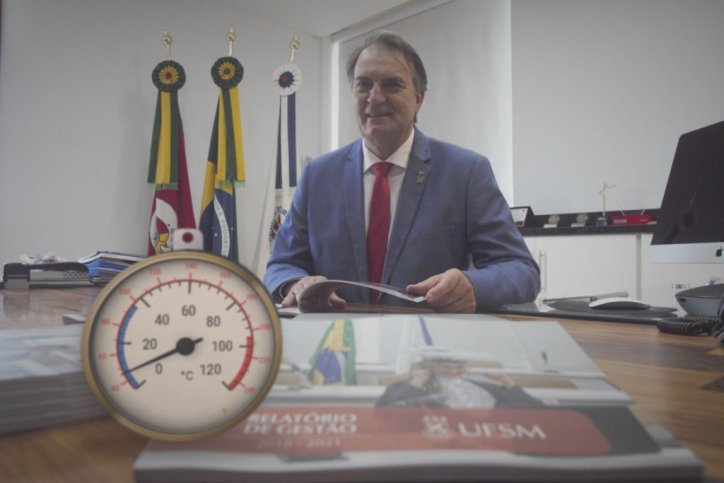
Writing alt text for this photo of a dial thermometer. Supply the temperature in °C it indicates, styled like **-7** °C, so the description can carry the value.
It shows **8** °C
